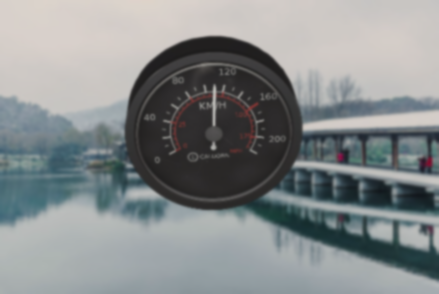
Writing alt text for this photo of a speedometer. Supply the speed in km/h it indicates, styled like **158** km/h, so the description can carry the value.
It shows **110** km/h
